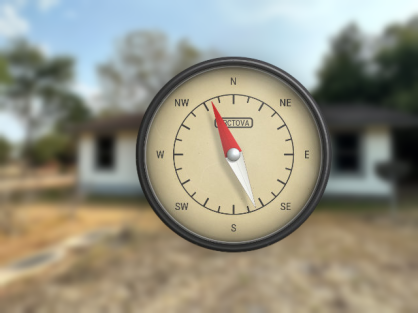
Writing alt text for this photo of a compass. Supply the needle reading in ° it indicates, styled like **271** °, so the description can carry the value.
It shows **337.5** °
